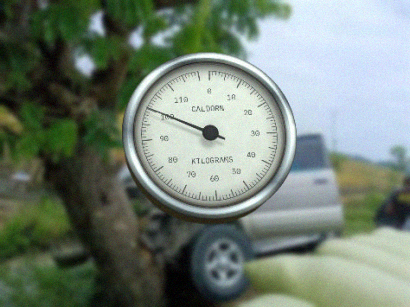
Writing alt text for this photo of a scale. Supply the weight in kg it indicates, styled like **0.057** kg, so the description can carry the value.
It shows **100** kg
